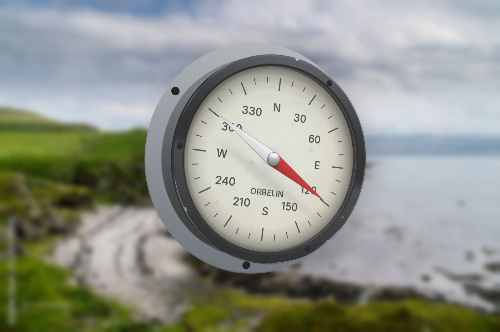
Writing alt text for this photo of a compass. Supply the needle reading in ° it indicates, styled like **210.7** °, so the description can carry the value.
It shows **120** °
